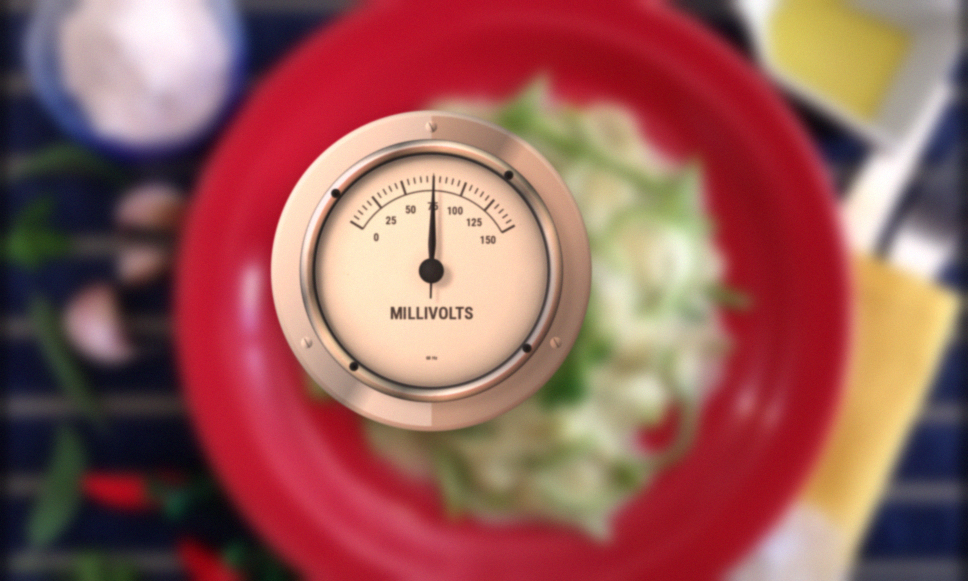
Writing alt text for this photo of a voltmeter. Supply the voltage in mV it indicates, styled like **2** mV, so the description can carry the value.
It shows **75** mV
